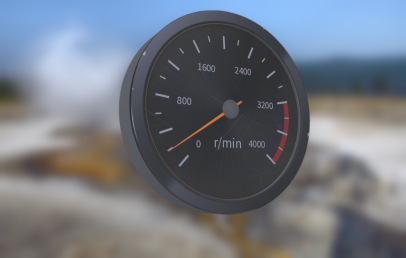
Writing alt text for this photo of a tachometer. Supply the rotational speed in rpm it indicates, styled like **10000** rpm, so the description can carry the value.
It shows **200** rpm
